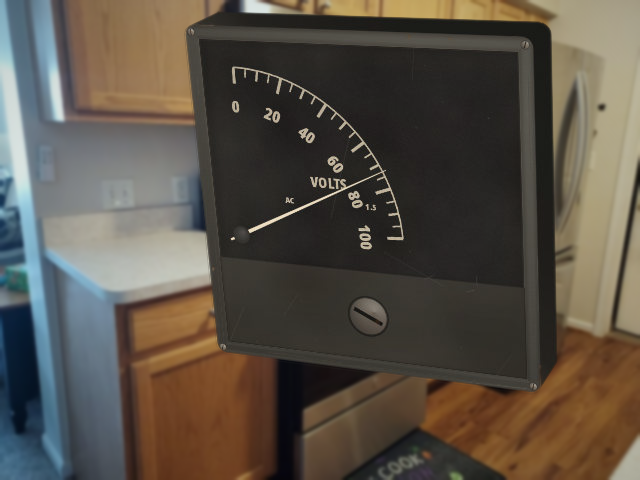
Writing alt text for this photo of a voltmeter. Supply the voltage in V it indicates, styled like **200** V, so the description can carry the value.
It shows **72.5** V
